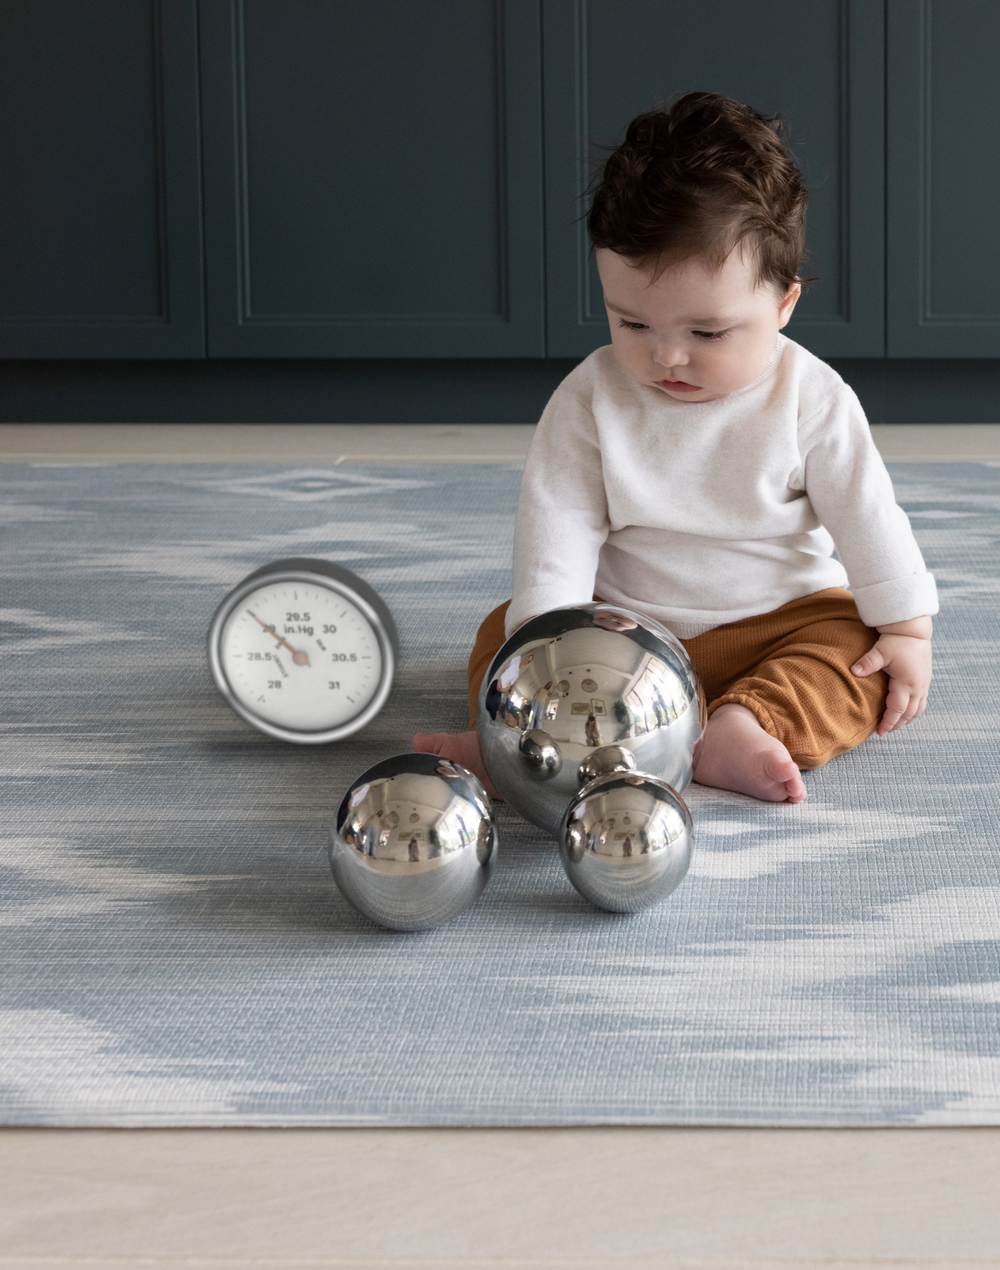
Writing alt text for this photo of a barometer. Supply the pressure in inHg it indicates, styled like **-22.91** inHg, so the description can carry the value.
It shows **29** inHg
